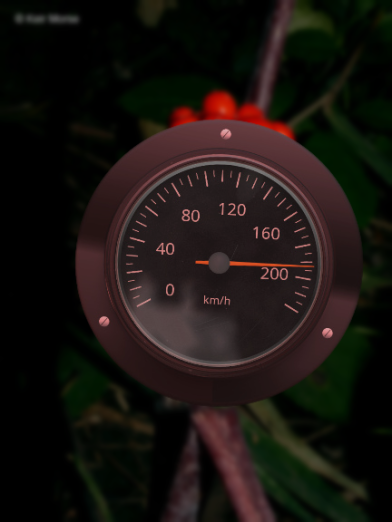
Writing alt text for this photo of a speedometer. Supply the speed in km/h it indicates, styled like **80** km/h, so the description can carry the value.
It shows **192.5** km/h
